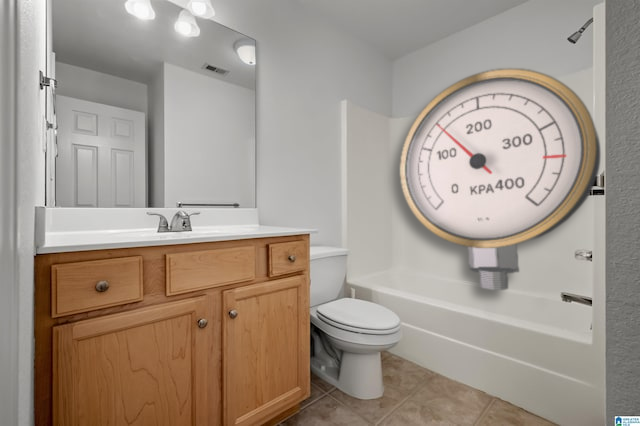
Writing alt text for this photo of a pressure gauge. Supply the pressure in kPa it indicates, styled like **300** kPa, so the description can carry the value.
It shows **140** kPa
